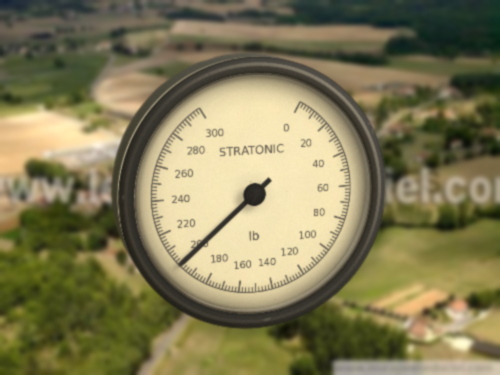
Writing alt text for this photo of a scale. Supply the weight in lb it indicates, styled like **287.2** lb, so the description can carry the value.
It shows **200** lb
